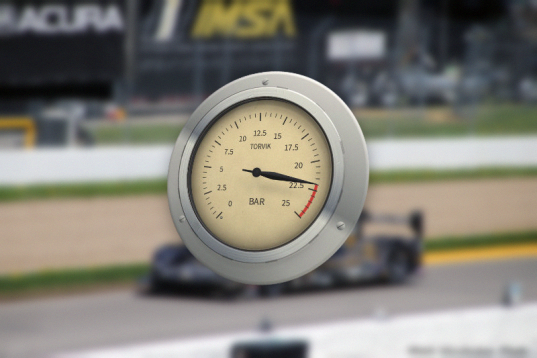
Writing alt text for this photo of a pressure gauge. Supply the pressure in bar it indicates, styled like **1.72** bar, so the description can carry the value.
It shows **22** bar
